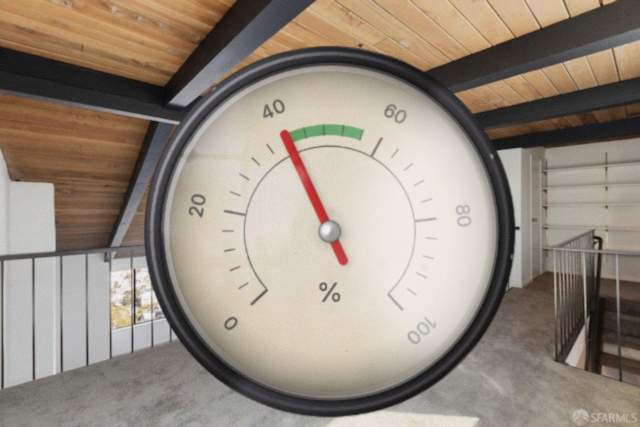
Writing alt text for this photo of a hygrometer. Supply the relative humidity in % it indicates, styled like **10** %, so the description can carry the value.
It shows **40** %
